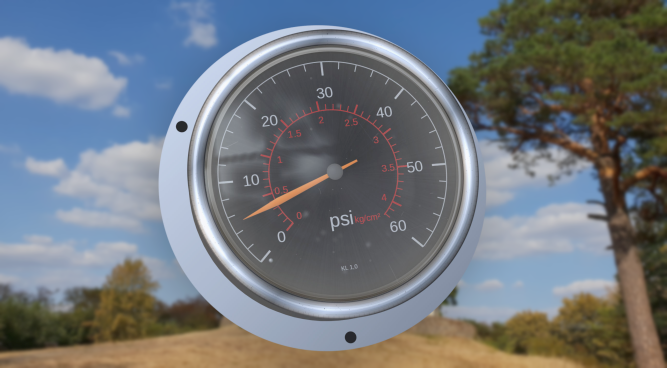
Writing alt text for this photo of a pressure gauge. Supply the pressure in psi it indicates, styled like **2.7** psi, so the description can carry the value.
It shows **5** psi
